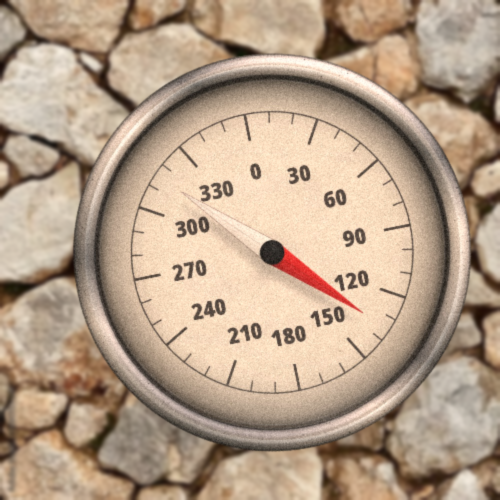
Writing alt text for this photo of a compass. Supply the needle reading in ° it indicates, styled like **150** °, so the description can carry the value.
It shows **135** °
